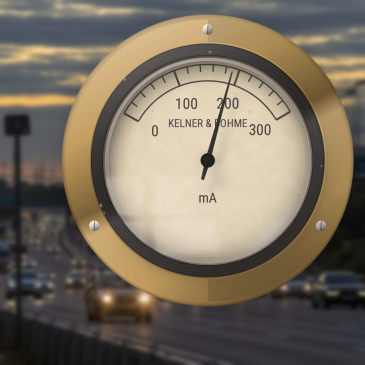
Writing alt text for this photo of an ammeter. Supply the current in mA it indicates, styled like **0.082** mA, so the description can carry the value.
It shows **190** mA
